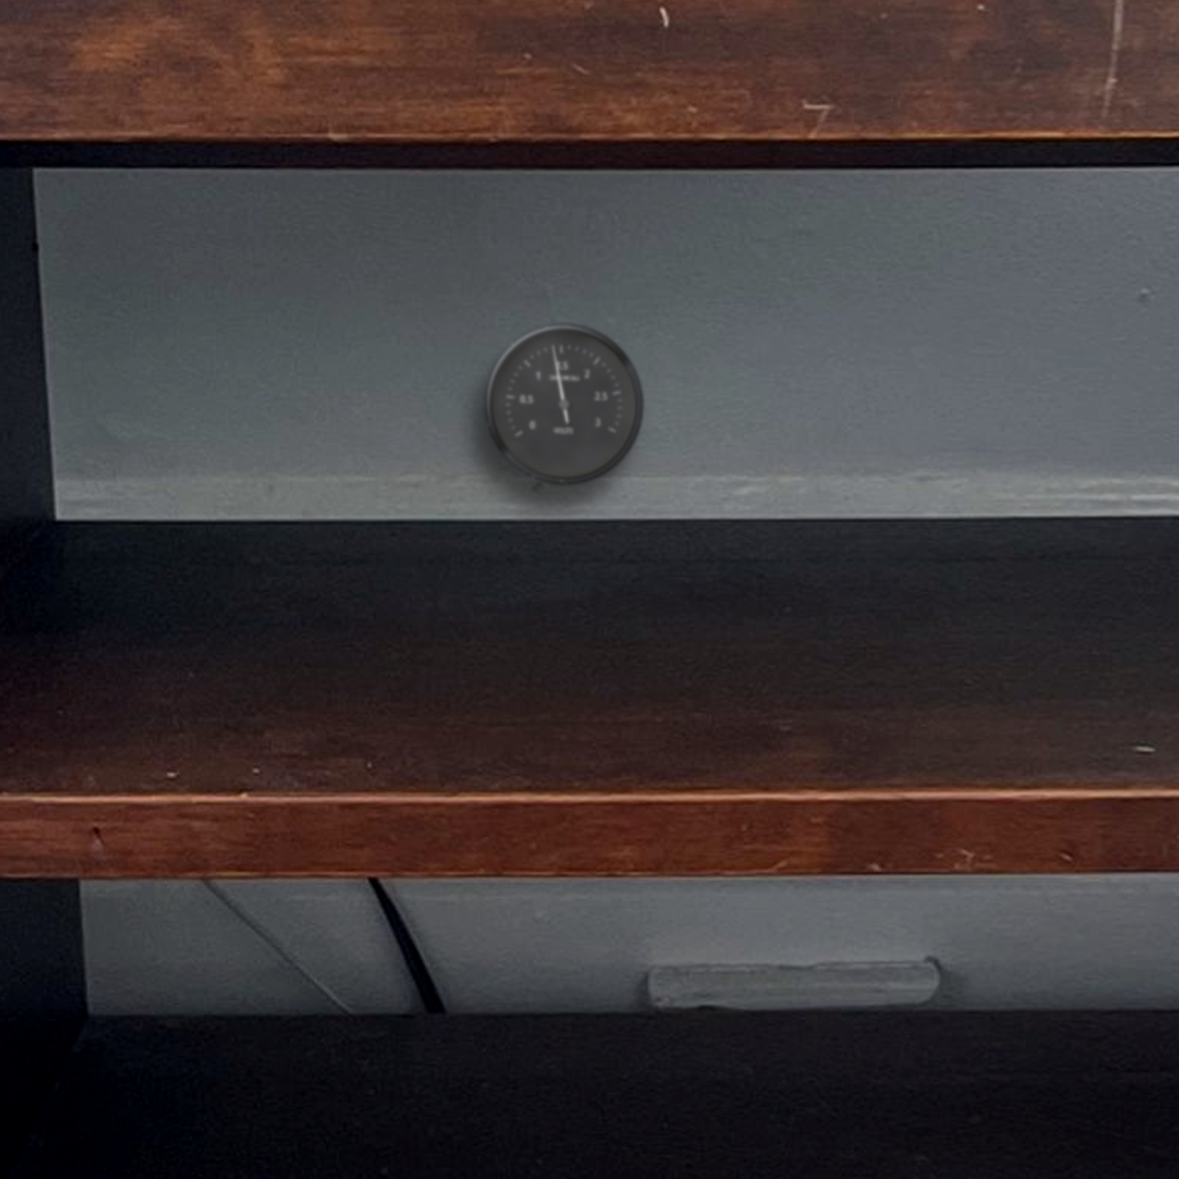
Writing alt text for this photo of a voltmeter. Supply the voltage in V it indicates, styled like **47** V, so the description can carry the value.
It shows **1.4** V
